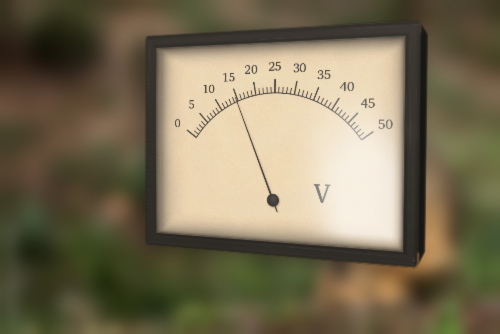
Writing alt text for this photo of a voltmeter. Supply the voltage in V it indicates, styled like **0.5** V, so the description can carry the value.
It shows **15** V
